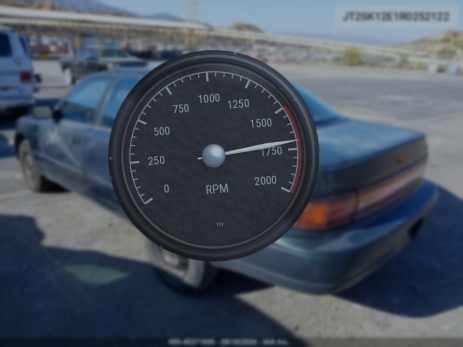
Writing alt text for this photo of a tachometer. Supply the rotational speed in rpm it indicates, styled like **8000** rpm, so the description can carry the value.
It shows **1700** rpm
